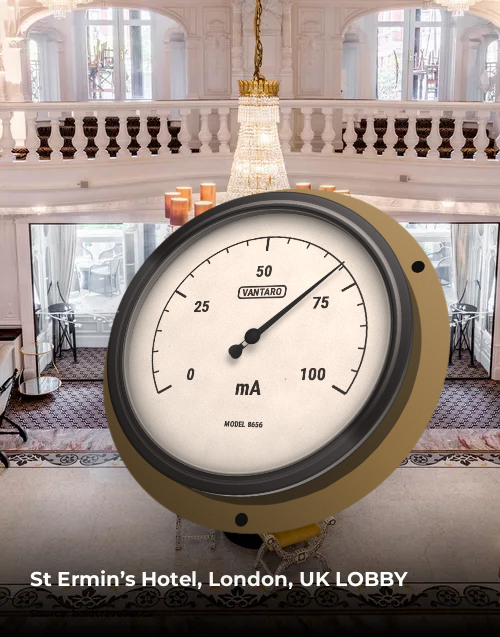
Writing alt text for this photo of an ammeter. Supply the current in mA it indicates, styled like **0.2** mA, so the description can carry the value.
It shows **70** mA
